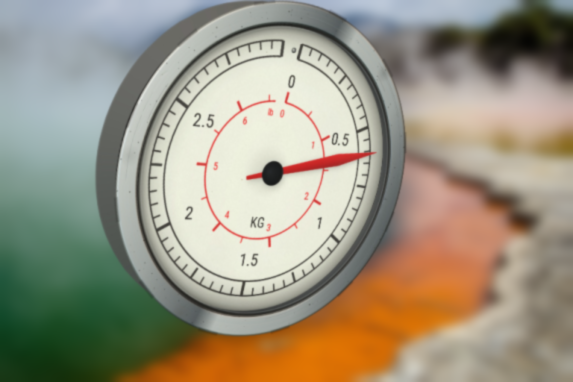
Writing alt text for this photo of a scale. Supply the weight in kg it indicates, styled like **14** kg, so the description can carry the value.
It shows **0.6** kg
